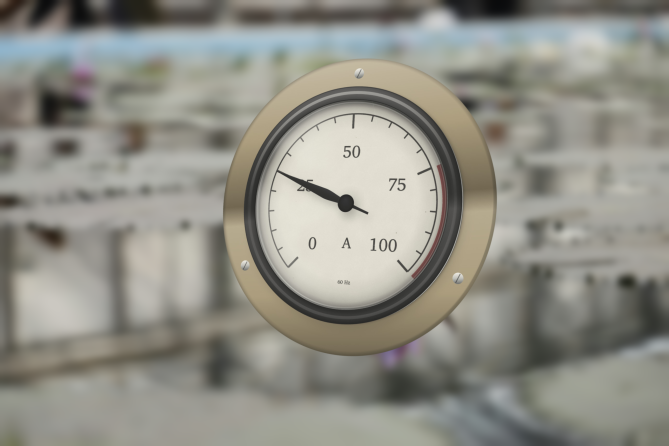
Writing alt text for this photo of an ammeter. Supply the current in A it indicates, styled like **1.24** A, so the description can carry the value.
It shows **25** A
